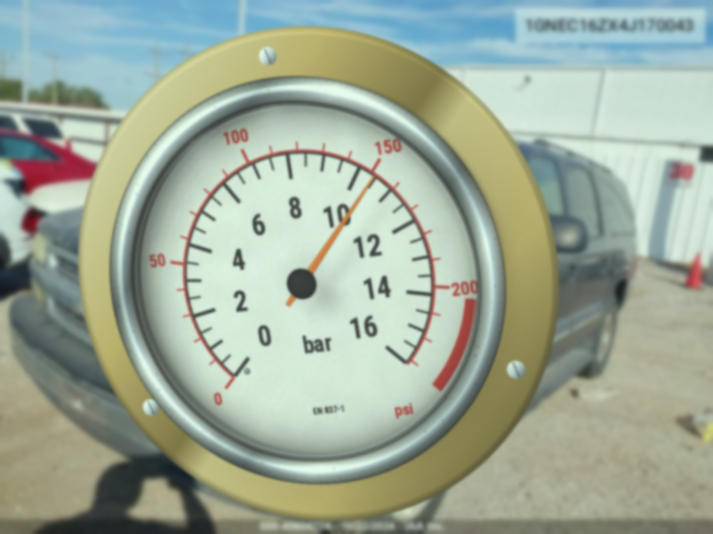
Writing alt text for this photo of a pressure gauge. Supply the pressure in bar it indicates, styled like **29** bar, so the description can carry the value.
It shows **10.5** bar
